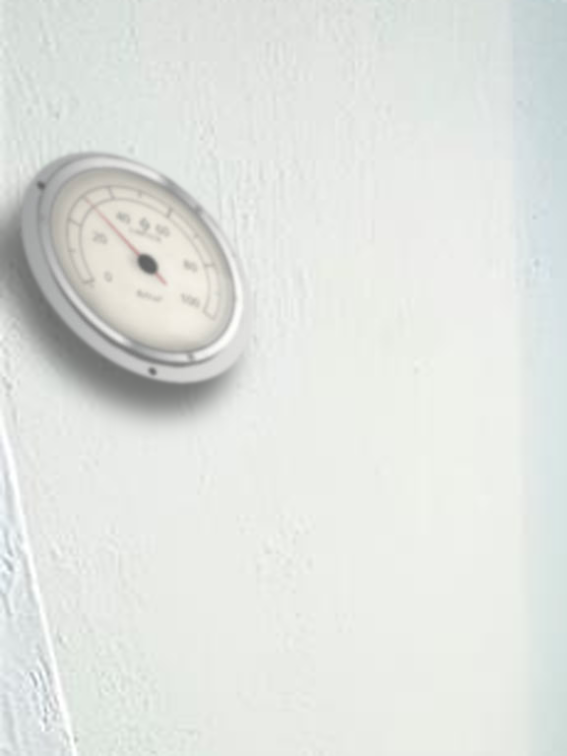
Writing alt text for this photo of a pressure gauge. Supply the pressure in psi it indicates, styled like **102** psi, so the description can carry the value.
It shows **30** psi
